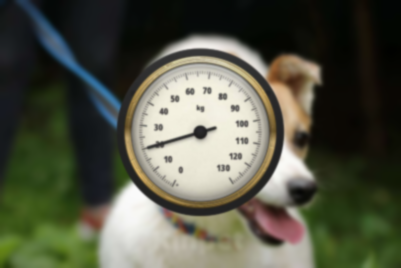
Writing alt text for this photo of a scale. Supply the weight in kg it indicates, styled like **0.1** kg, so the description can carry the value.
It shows **20** kg
